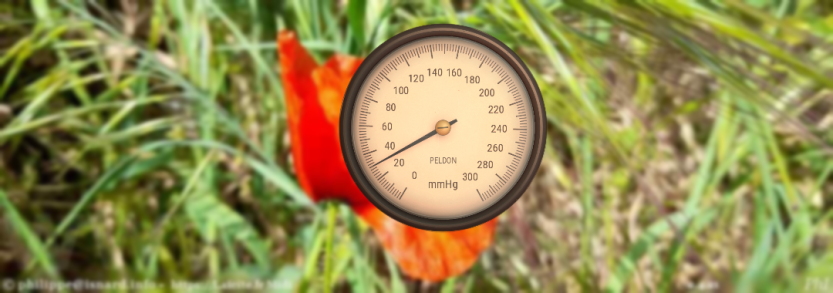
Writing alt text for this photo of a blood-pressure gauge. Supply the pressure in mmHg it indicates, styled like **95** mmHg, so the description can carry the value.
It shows **30** mmHg
